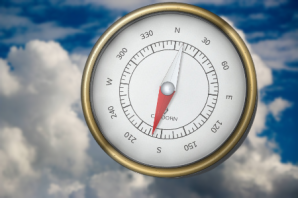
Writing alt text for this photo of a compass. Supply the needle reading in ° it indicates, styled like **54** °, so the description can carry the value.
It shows **190** °
